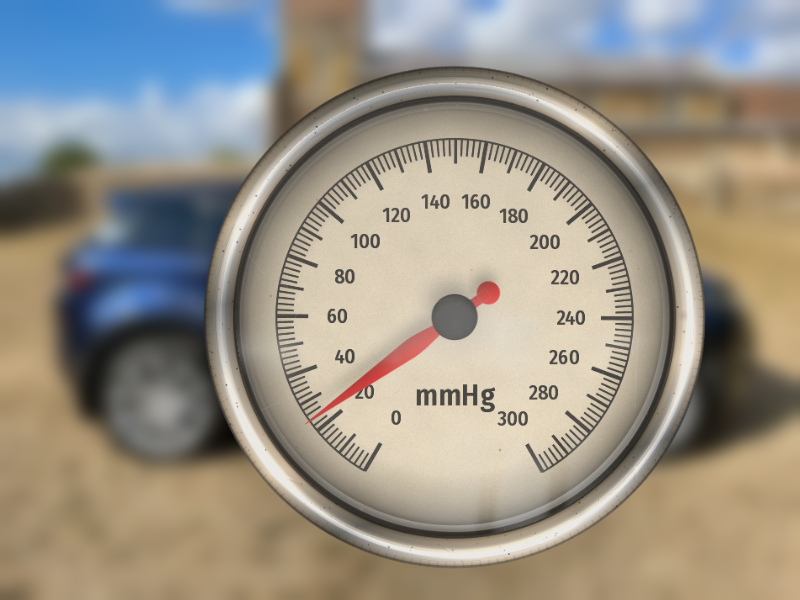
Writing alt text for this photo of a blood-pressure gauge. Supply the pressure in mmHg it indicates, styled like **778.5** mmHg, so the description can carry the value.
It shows **24** mmHg
